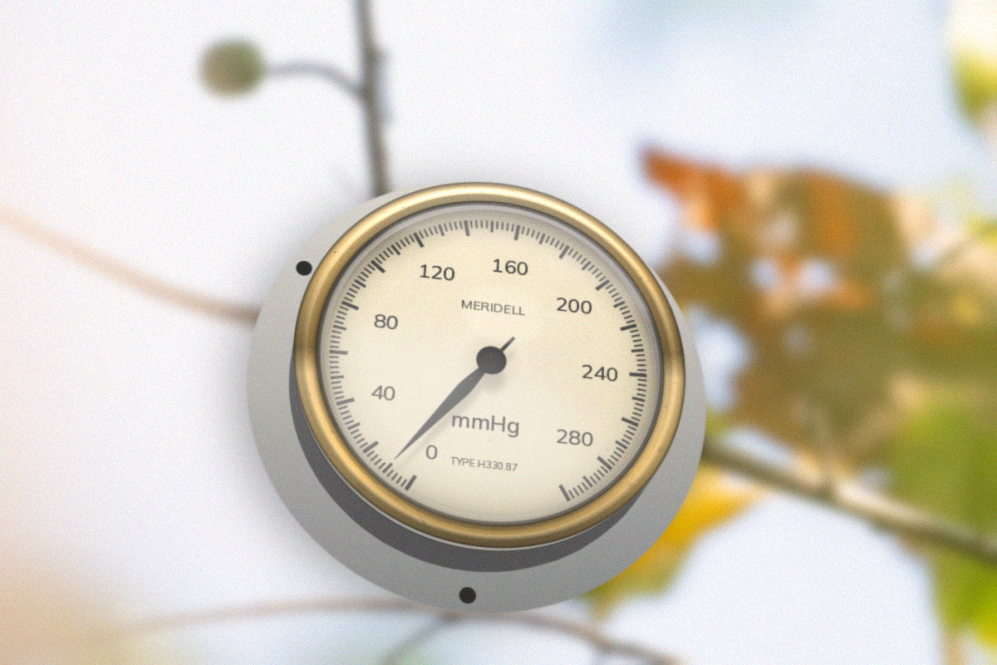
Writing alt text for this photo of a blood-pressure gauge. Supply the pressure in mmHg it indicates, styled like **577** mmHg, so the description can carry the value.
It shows **10** mmHg
